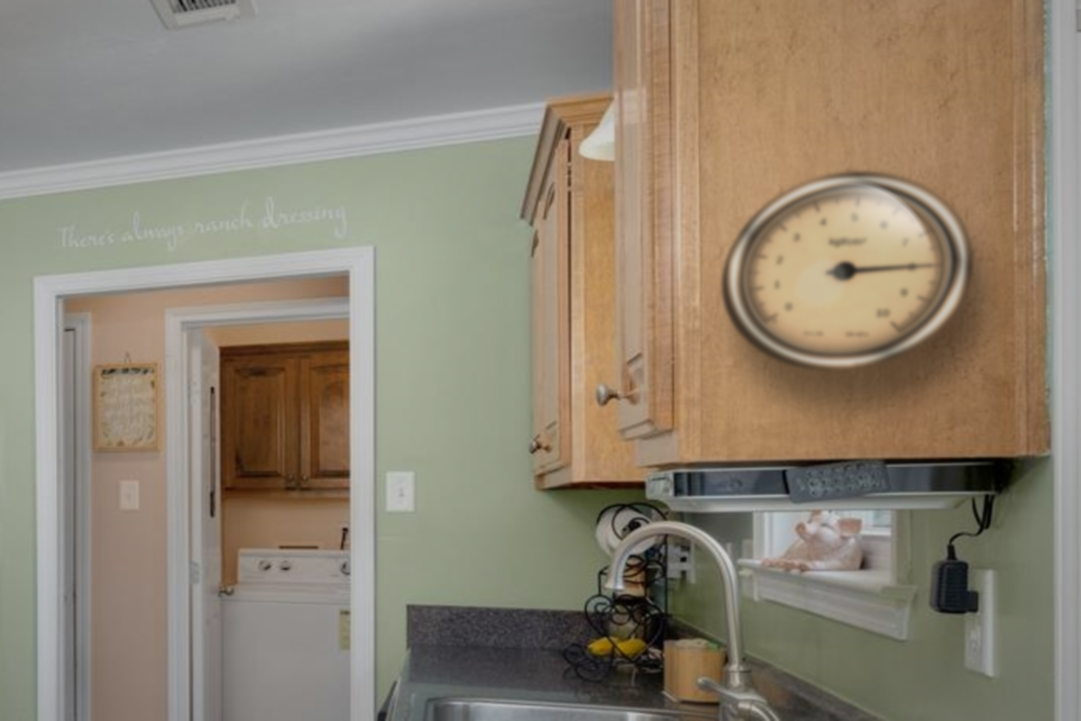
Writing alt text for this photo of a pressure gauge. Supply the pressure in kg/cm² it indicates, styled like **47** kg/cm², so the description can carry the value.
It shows **8** kg/cm²
